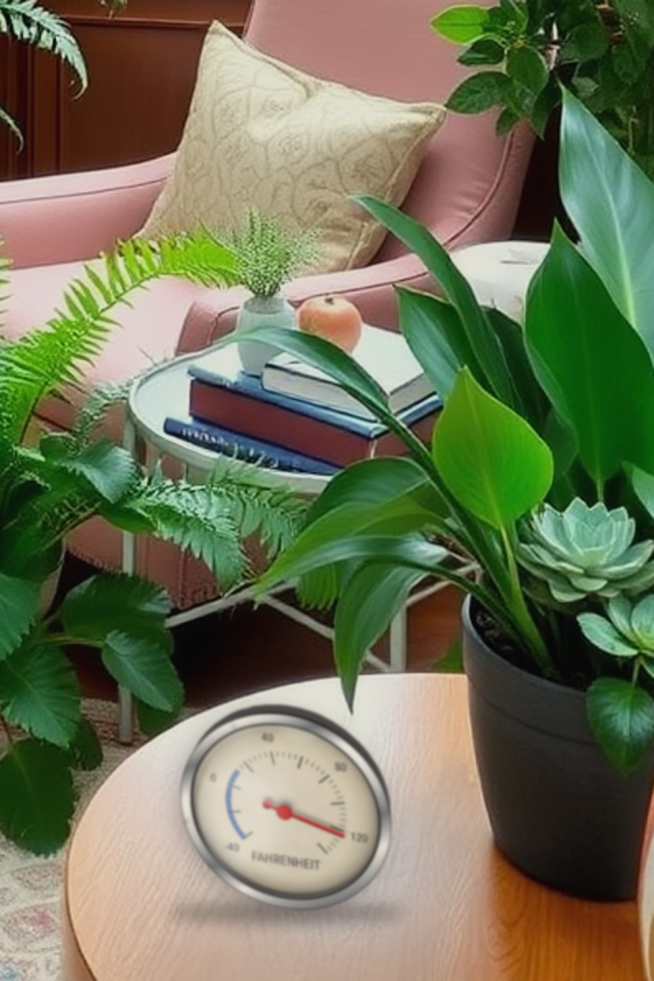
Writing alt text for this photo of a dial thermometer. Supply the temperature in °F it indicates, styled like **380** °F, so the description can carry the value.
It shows **120** °F
